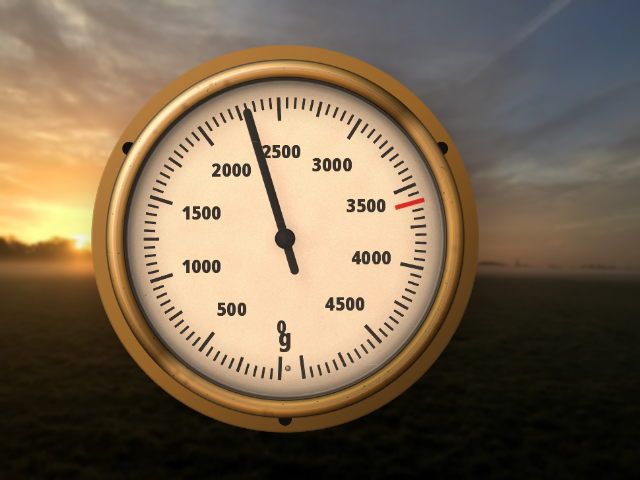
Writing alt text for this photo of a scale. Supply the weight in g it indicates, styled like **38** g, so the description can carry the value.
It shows **2300** g
